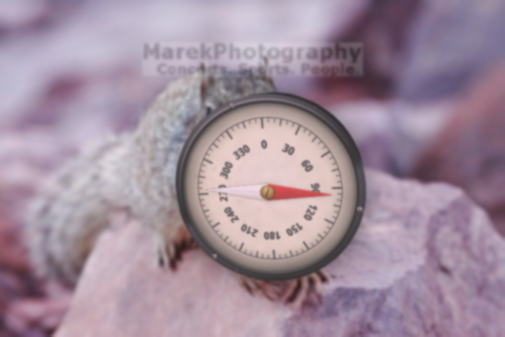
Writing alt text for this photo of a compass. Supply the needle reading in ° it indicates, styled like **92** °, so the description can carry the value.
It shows **95** °
